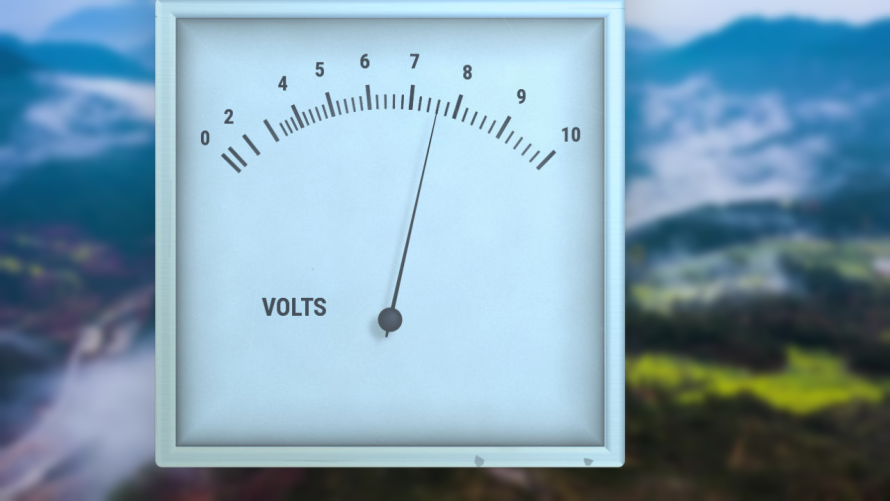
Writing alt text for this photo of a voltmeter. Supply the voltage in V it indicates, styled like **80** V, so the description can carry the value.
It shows **7.6** V
